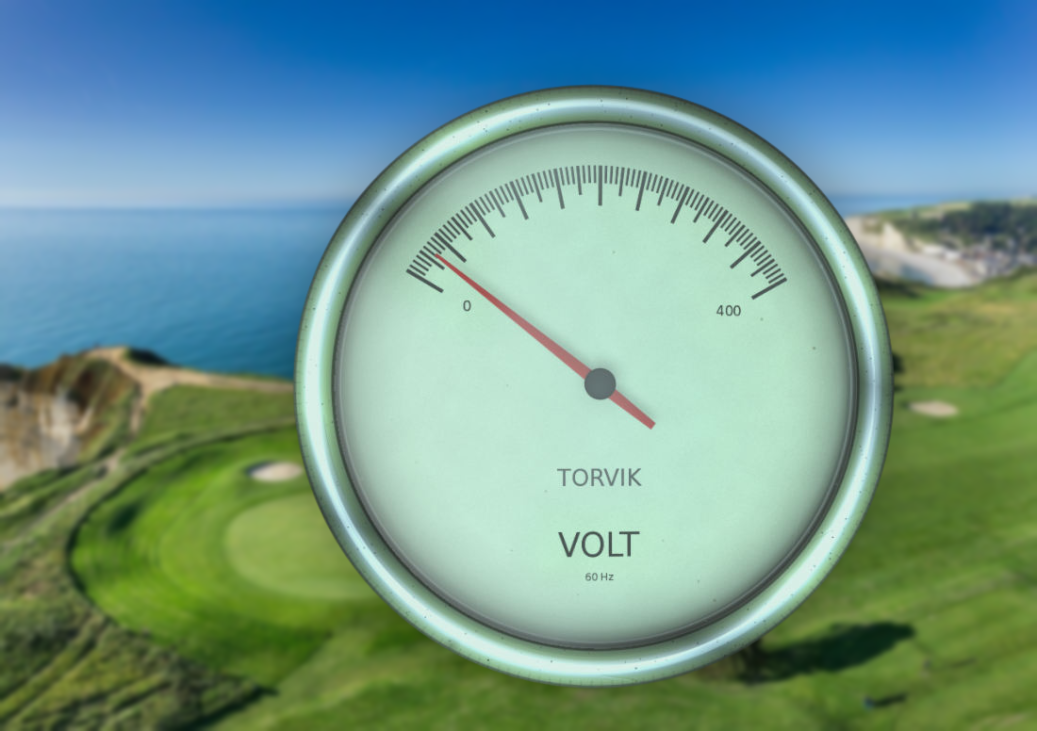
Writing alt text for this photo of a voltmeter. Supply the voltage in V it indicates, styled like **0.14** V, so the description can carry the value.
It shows **25** V
